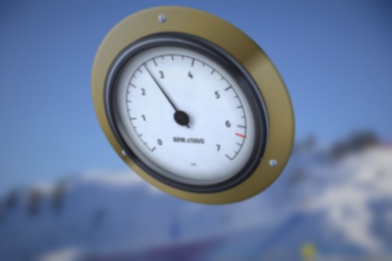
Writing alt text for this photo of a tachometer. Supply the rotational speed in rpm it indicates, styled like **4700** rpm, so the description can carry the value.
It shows **2750** rpm
